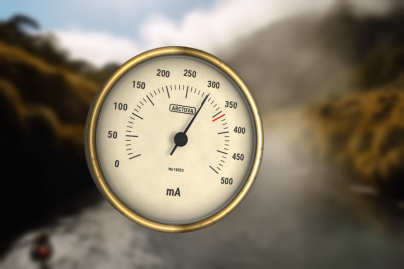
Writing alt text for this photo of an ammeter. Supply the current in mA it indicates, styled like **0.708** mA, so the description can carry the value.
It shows **300** mA
